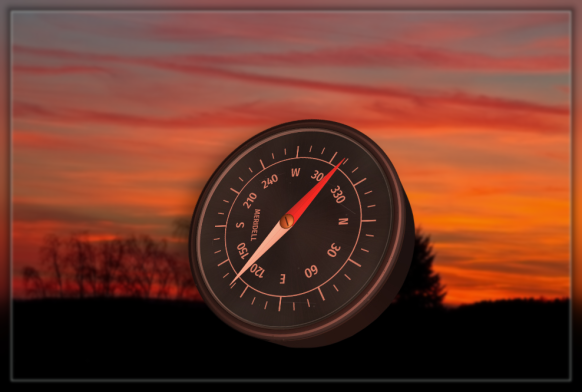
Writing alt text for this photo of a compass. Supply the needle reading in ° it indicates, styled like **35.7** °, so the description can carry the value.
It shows **310** °
